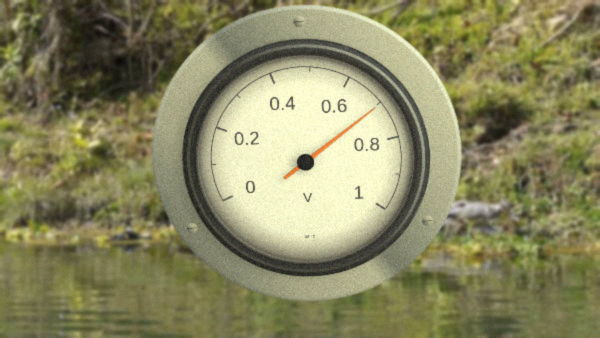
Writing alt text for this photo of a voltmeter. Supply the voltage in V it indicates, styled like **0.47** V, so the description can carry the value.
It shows **0.7** V
